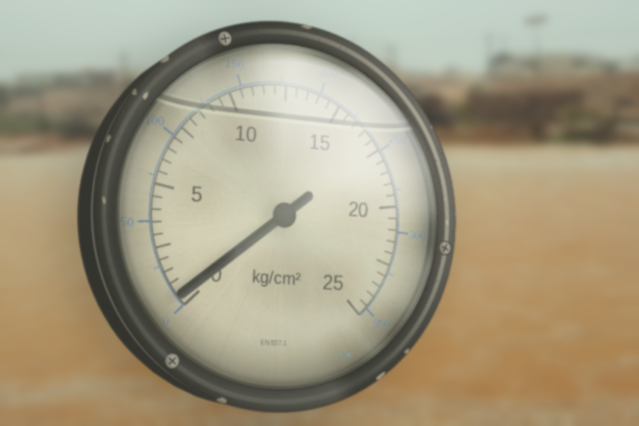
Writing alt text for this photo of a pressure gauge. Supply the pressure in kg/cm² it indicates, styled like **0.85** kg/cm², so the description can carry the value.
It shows **0.5** kg/cm²
